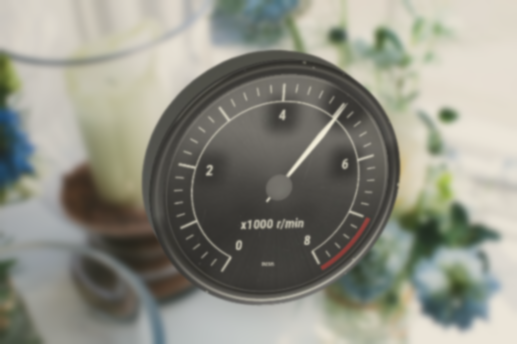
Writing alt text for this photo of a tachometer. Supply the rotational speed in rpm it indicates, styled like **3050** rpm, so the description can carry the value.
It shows **5000** rpm
